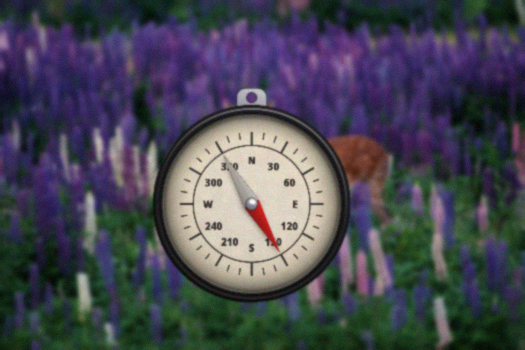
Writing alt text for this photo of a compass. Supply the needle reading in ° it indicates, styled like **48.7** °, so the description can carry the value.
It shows **150** °
